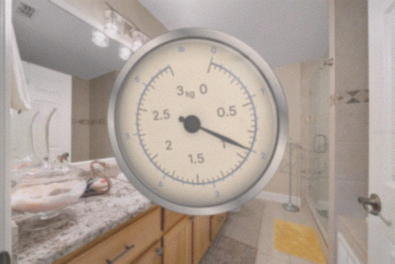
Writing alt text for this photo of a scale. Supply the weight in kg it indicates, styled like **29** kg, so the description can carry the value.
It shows **0.9** kg
